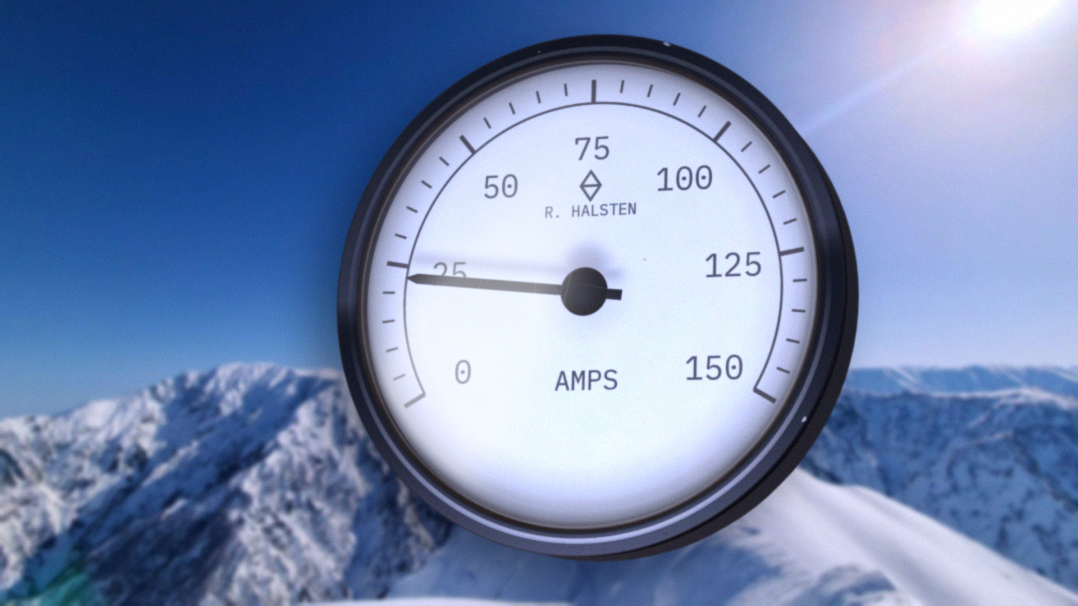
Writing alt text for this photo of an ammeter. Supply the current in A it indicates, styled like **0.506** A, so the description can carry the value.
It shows **22.5** A
